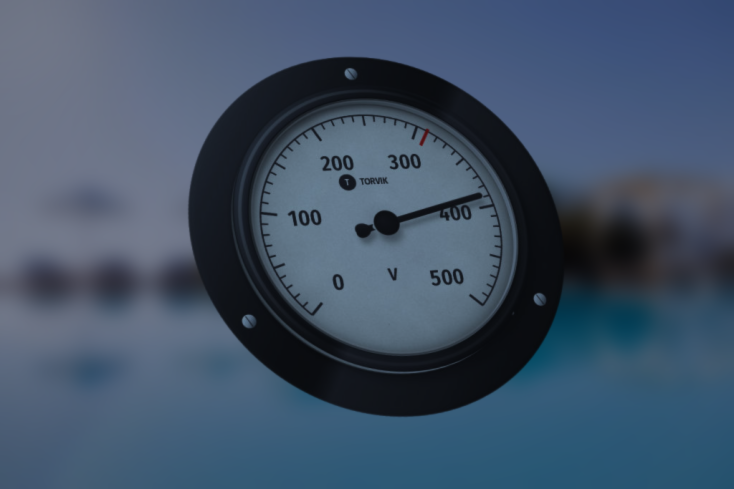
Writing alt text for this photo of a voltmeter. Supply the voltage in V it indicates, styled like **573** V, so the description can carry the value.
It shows **390** V
